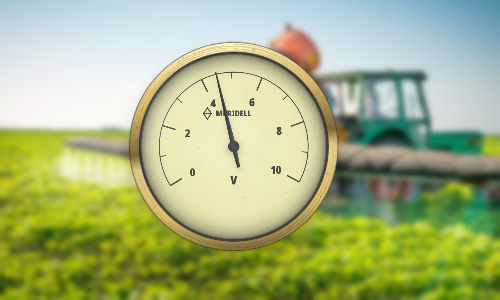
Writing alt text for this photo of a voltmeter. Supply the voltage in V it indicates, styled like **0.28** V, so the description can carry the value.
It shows **4.5** V
